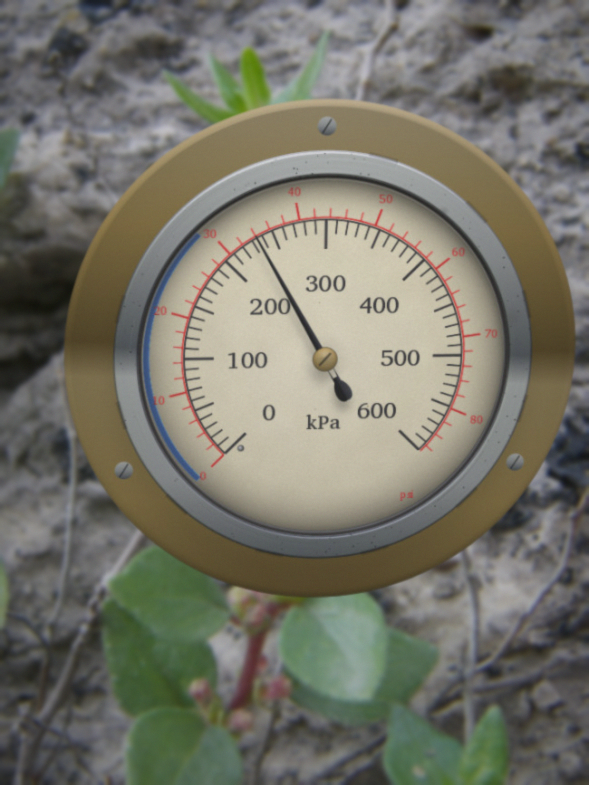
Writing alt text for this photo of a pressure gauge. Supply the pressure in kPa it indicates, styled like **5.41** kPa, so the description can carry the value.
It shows **235** kPa
